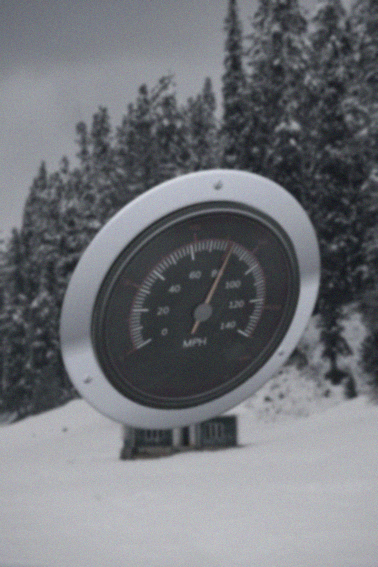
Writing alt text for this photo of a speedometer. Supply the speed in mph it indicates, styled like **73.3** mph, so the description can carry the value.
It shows **80** mph
